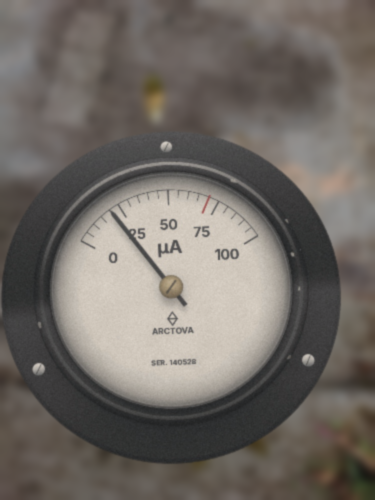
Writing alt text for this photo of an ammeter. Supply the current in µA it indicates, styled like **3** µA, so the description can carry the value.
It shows **20** µA
